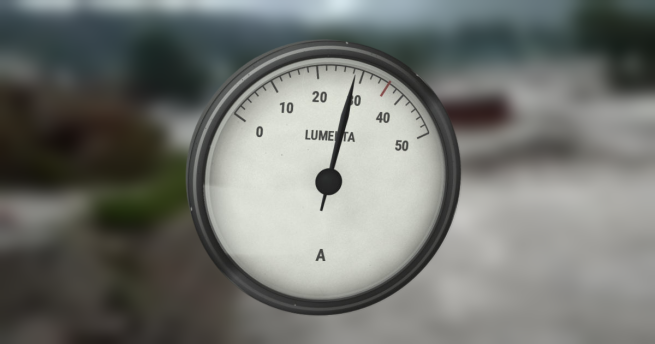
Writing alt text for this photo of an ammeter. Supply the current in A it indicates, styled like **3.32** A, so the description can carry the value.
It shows **28** A
